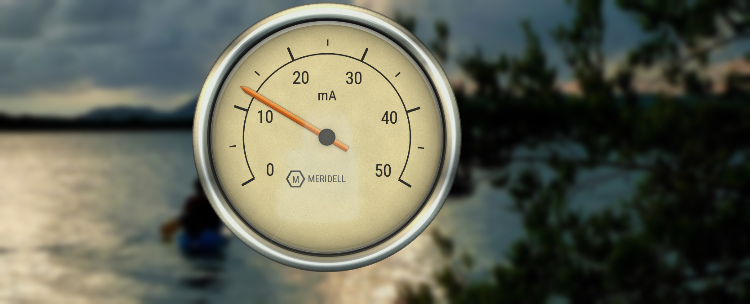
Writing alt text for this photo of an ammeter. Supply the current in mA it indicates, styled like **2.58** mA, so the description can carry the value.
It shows **12.5** mA
